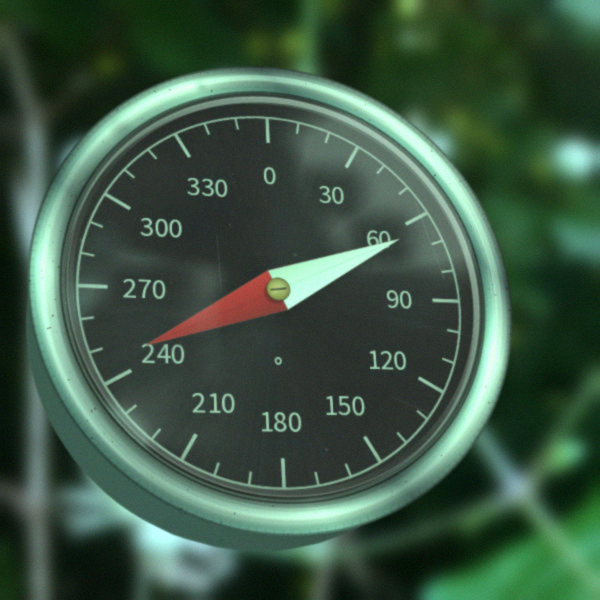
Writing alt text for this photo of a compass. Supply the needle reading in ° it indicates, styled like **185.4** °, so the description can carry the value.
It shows **245** °
